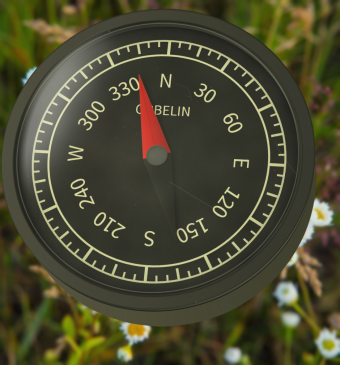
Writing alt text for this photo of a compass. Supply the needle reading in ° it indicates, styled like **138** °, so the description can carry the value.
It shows **342.5** °
